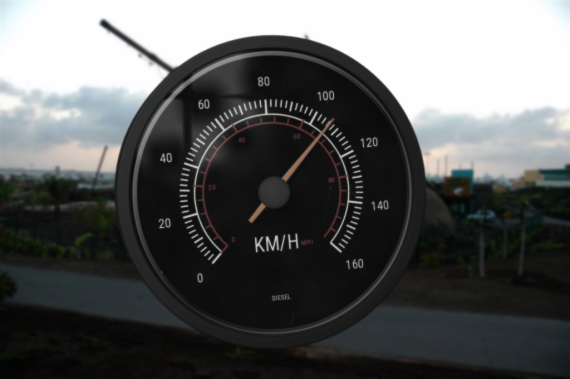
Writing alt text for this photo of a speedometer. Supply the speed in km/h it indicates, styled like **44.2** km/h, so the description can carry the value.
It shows **106** km/h
